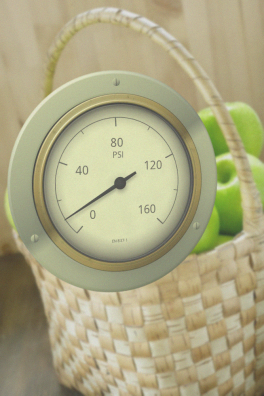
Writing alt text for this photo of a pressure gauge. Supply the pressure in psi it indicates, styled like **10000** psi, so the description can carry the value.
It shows **10** psi
